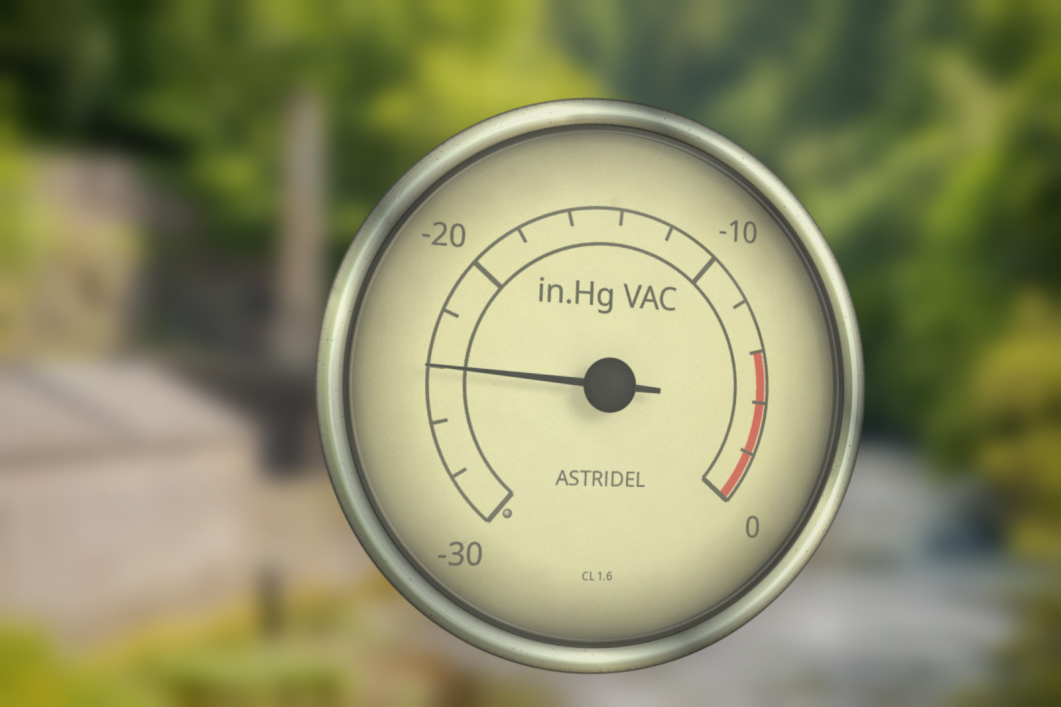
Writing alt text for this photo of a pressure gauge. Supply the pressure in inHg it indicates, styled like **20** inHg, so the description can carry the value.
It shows **-24** inHg
